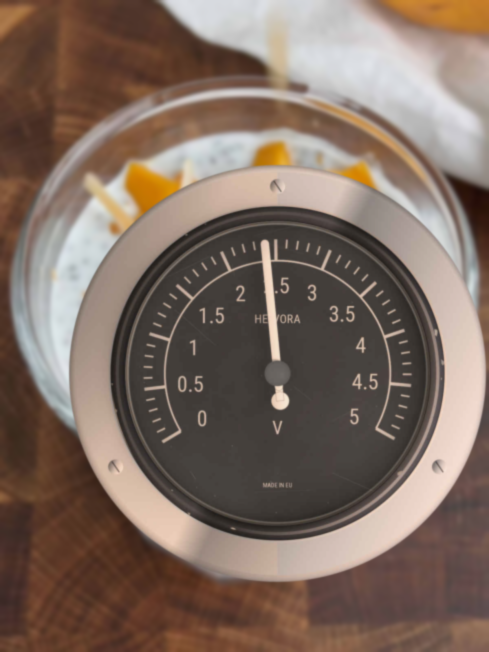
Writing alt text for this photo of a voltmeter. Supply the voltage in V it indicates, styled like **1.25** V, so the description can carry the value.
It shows **2.4** V
